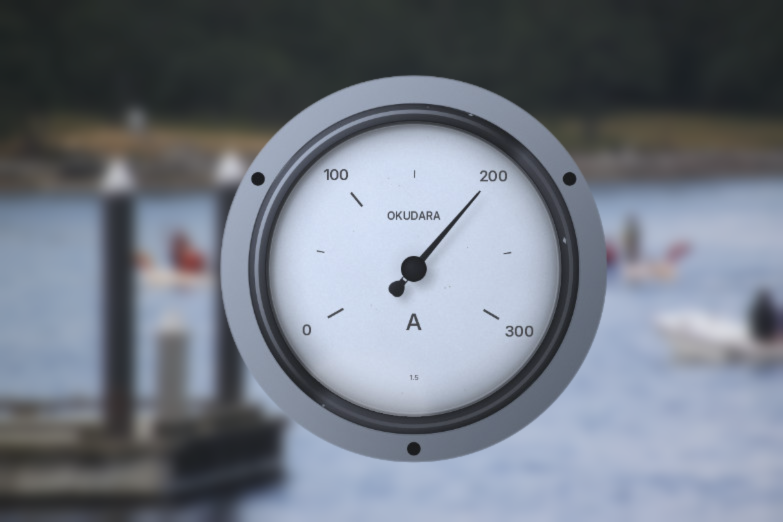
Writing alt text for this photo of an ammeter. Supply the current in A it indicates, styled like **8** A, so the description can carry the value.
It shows **200** A
